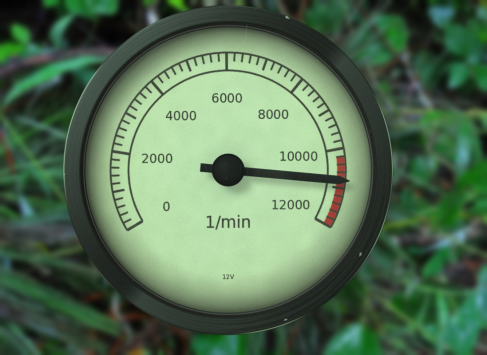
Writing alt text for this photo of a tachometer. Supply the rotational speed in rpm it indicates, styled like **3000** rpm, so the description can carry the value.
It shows **10800** rpm
